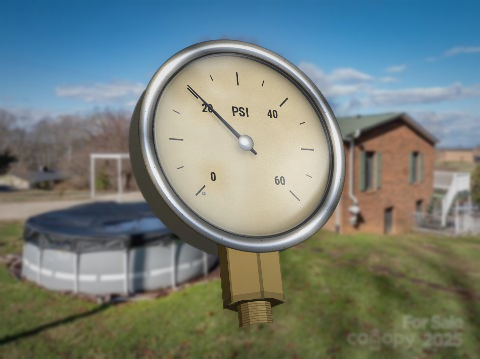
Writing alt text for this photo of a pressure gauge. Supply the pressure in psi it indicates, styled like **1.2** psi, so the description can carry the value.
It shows **20** psi
